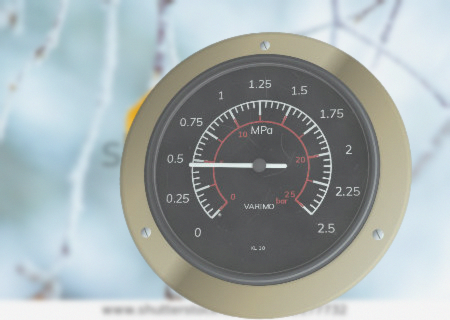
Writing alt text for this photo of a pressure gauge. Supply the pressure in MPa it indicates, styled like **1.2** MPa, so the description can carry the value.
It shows **0.45** MPa
